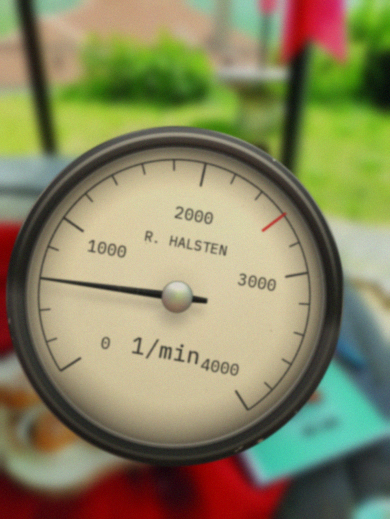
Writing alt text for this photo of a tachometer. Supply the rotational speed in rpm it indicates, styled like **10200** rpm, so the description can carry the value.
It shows **600** rpm
